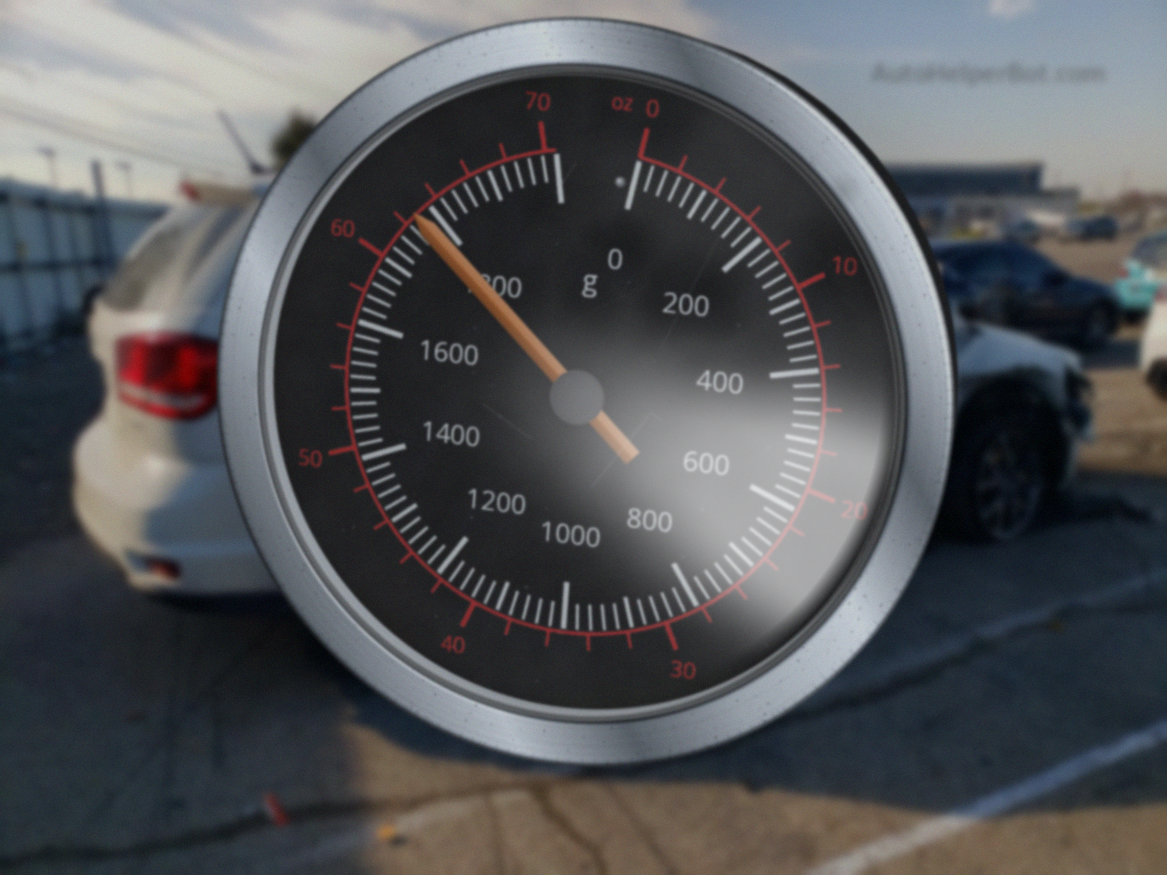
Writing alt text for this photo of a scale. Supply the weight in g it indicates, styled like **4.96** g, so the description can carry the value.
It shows **1780** g
